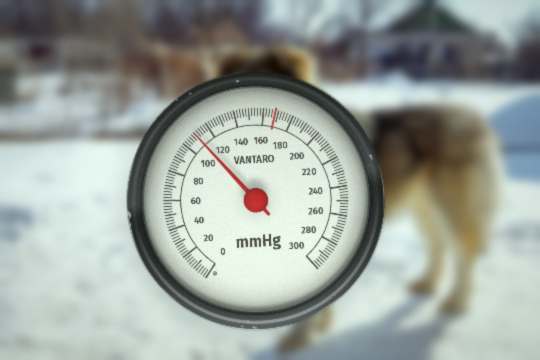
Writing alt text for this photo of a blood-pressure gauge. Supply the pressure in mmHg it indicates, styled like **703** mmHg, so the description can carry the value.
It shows **110** mmHg
